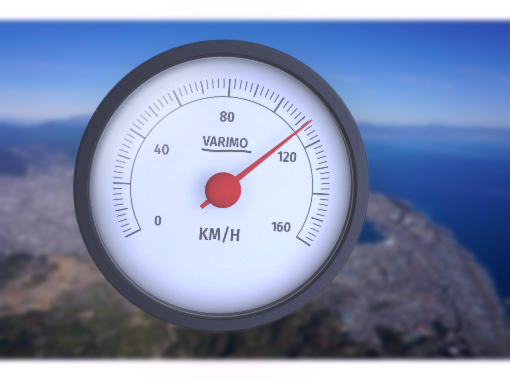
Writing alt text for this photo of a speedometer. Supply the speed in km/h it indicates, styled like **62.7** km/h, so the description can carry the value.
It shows **112** km/h
